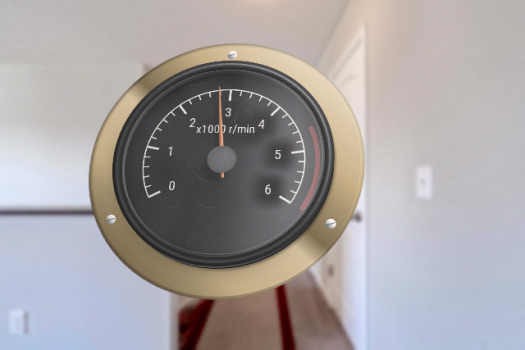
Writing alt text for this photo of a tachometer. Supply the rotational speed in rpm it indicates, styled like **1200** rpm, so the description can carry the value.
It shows **2800** rpm
